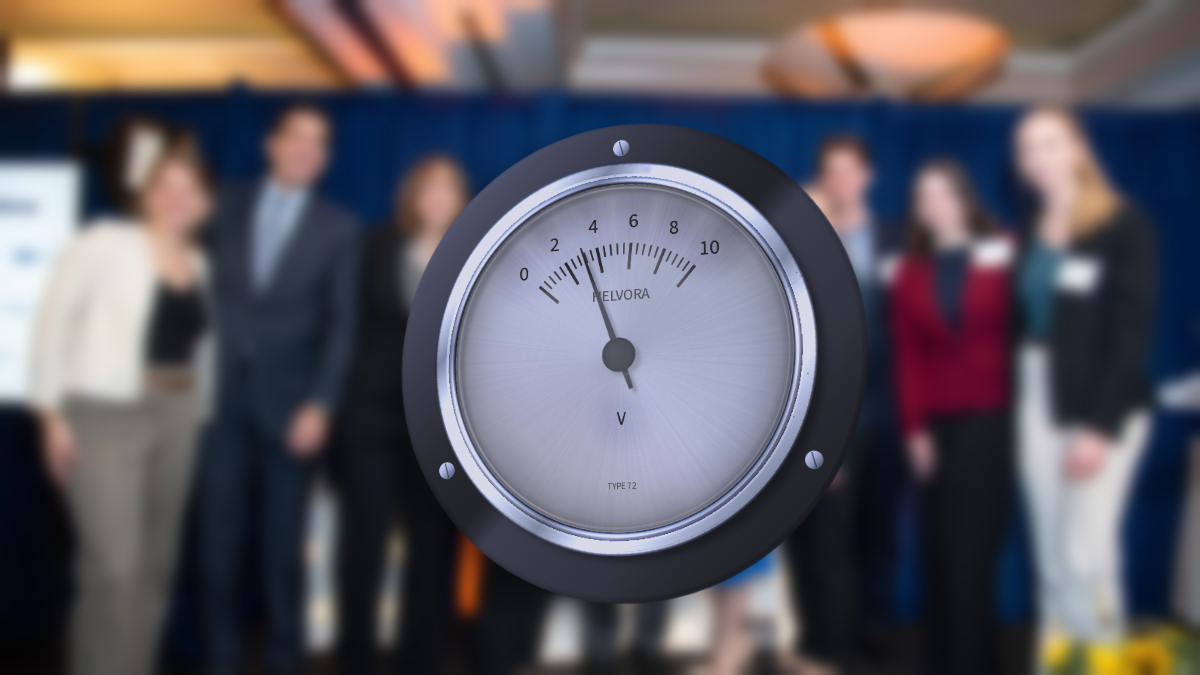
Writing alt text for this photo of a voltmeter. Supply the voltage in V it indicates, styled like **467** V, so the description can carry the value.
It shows **3.2** V
